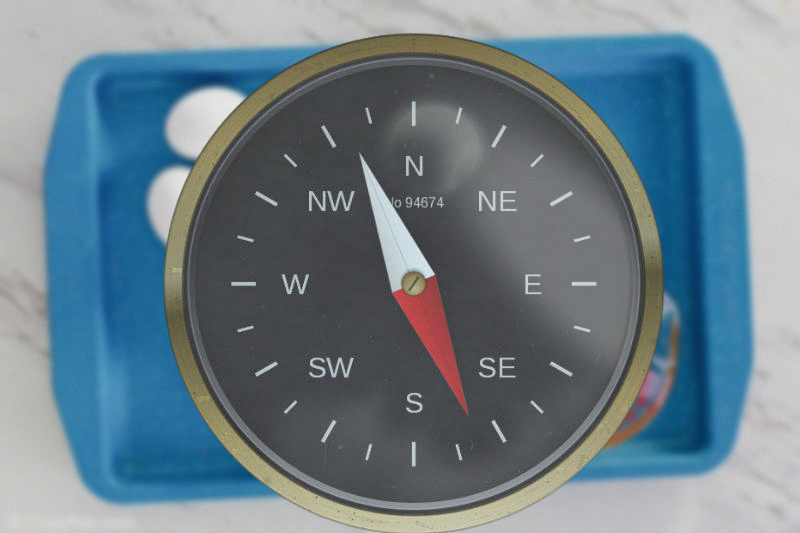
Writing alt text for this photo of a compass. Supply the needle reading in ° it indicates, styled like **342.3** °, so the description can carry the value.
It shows **157.5** °
